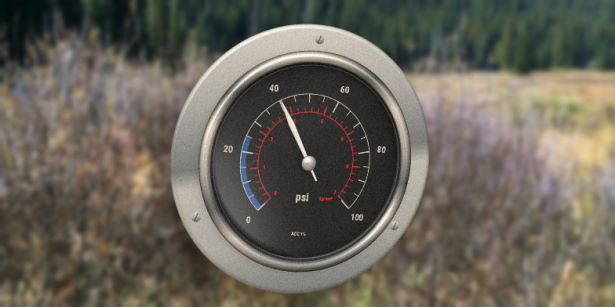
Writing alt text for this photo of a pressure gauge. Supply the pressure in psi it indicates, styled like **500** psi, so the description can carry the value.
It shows **40** psi
